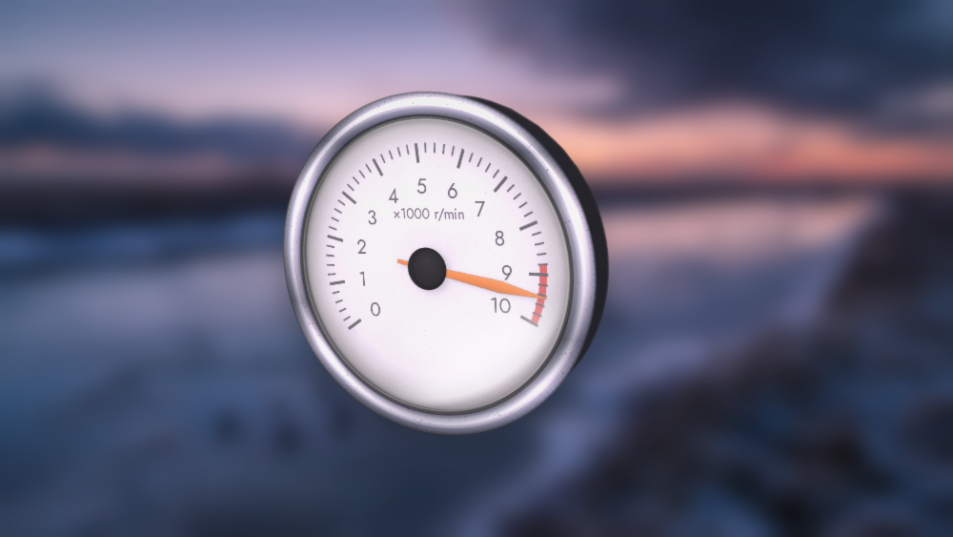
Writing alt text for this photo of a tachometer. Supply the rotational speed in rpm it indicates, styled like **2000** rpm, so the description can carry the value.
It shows **9400** rpm
